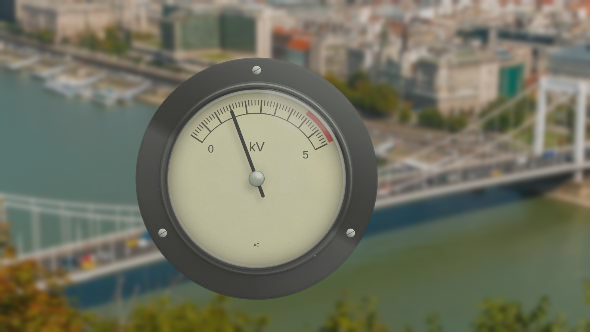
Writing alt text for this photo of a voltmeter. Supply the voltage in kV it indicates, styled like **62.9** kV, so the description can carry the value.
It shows **1.5** kV
